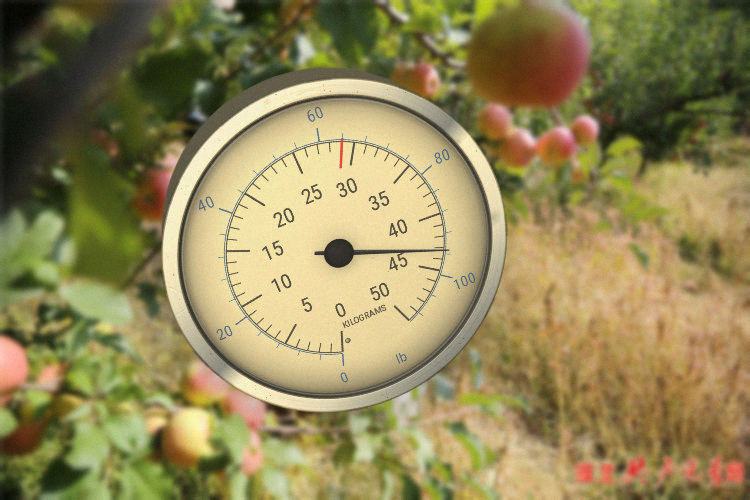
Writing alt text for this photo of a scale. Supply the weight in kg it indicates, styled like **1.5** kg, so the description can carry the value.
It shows **43** kg
